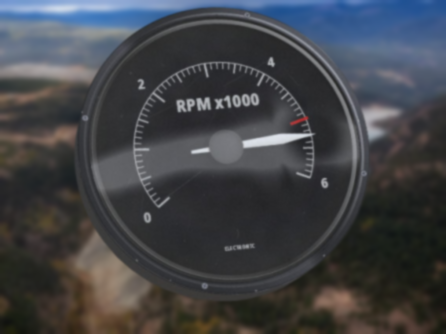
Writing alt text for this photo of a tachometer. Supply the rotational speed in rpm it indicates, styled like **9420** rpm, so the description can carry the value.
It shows **5300** rpm
